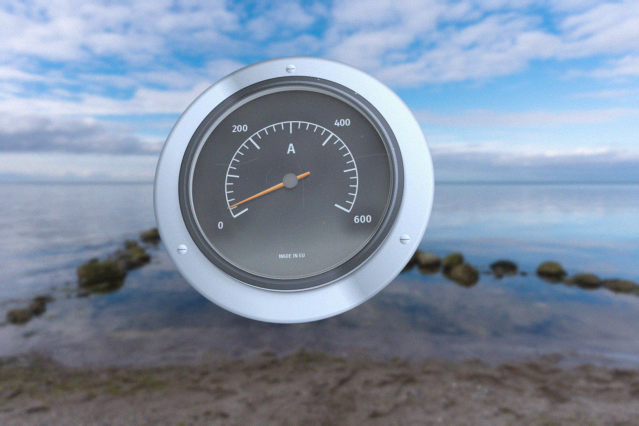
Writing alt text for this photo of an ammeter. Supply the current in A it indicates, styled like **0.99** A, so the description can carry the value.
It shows **20** A
